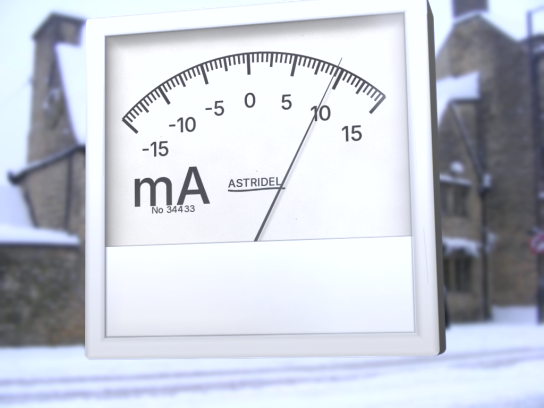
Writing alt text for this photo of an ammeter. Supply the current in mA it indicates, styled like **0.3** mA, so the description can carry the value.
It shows **9.5** mA
